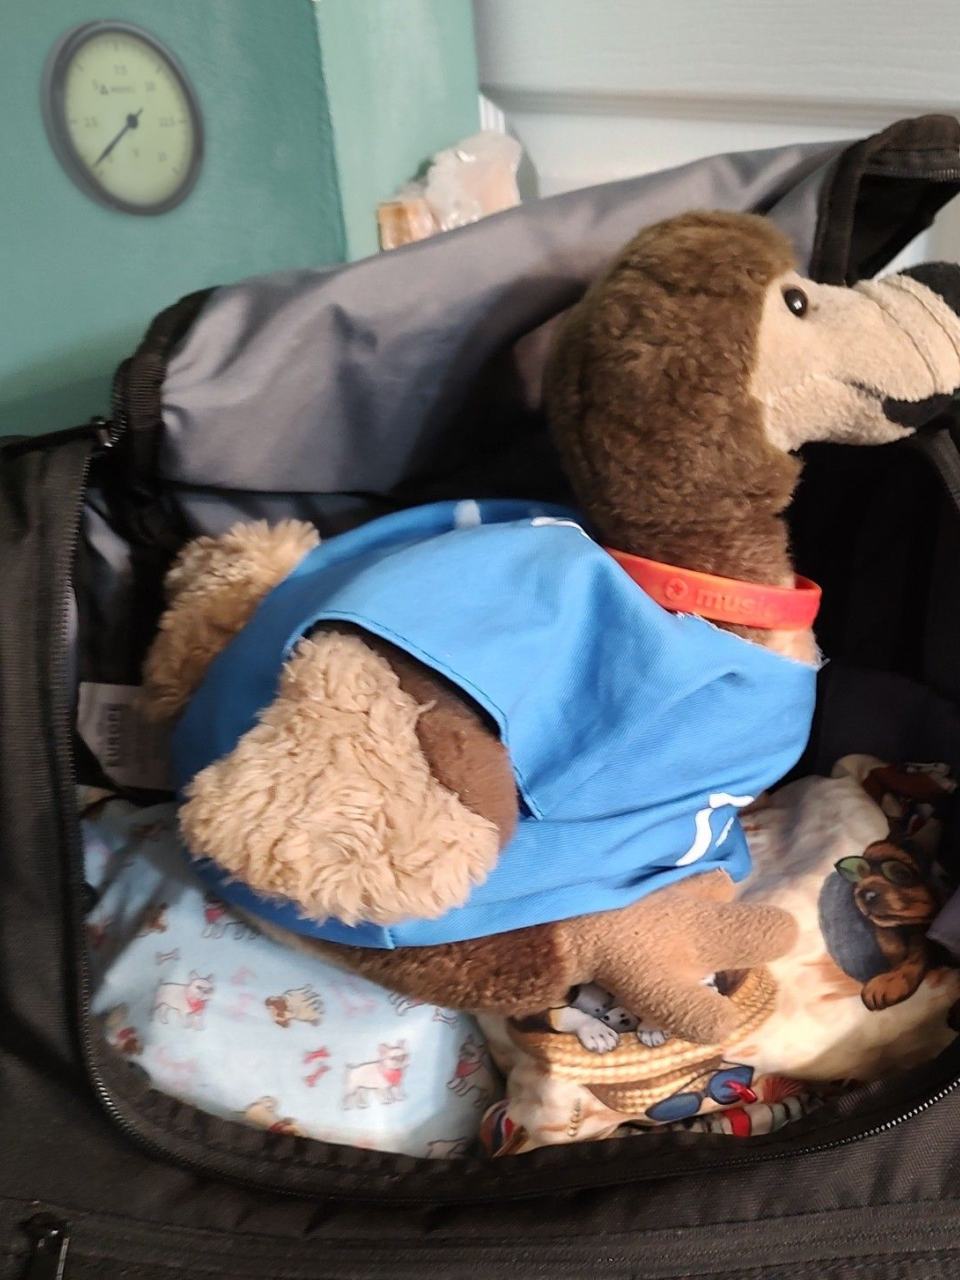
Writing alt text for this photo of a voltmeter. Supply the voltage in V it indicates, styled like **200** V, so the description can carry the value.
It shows **0.5** V
